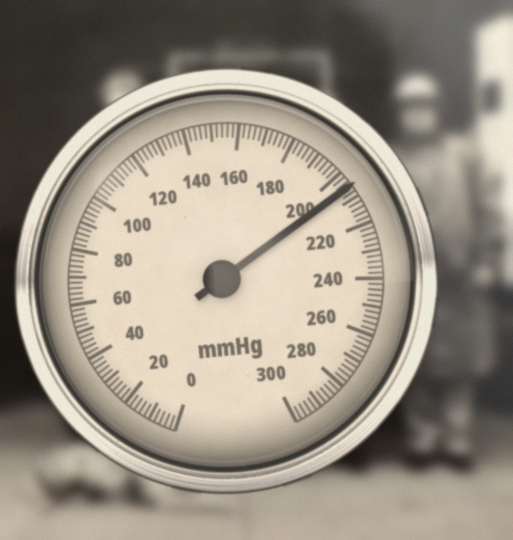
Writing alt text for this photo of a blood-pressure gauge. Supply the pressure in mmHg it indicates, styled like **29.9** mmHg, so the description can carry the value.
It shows **206** mmHg
